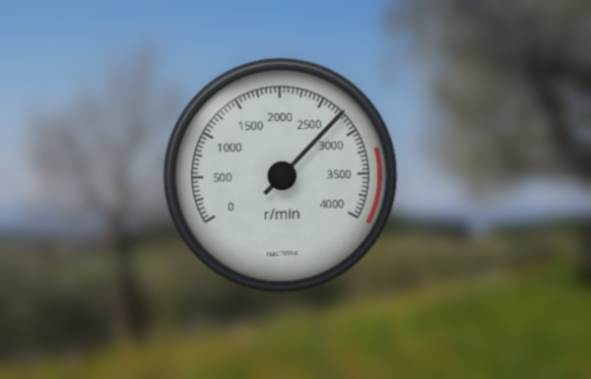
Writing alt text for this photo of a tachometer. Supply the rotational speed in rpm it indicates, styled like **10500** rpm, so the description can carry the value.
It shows **2750** rpm
